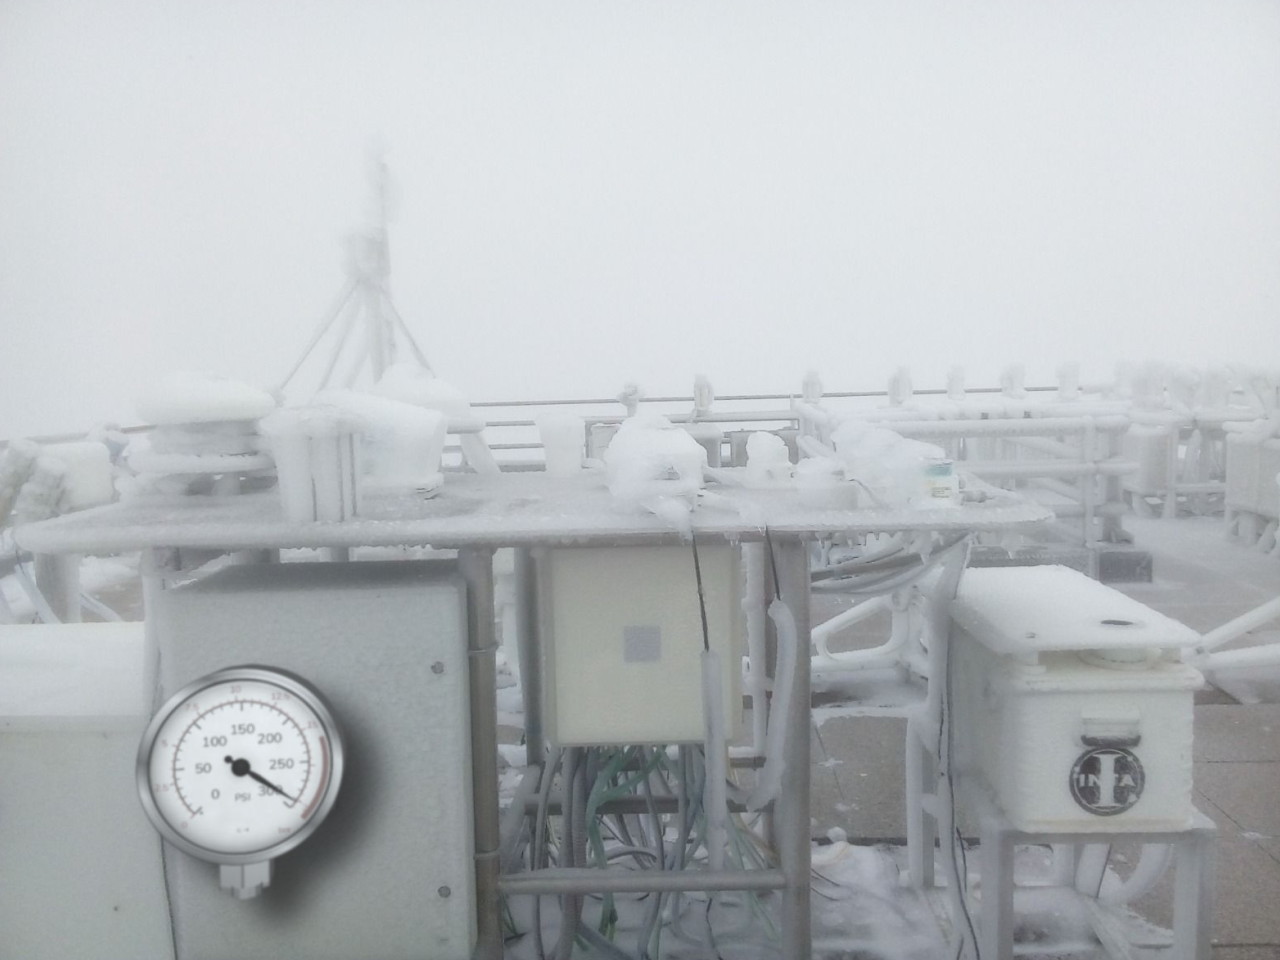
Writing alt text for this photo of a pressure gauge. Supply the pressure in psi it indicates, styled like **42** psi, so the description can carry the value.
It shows **290** psi
